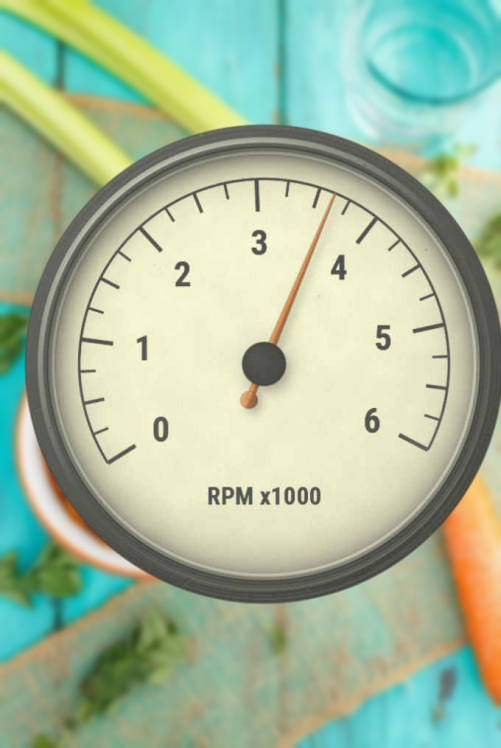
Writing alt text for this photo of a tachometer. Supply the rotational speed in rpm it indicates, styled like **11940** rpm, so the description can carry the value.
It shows **3625** rpm
